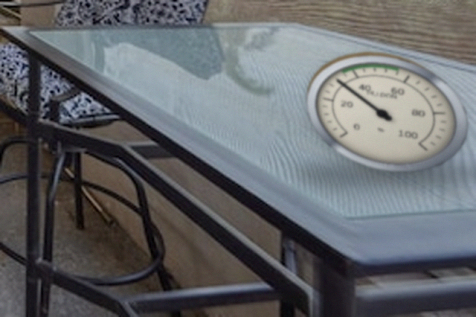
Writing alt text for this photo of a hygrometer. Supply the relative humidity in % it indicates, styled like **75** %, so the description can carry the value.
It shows **32** %
